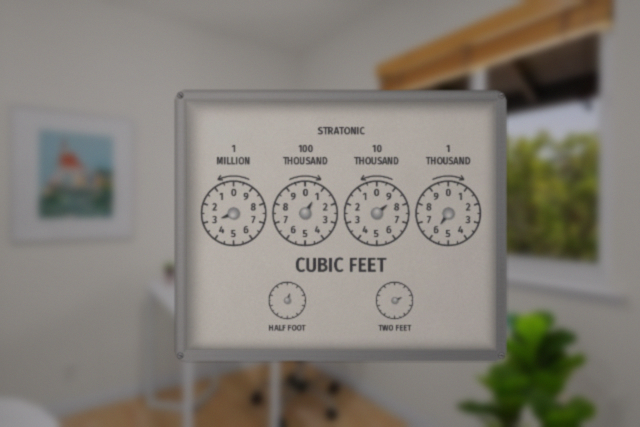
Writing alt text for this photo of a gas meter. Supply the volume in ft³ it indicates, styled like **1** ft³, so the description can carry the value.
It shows **308600** ft³
